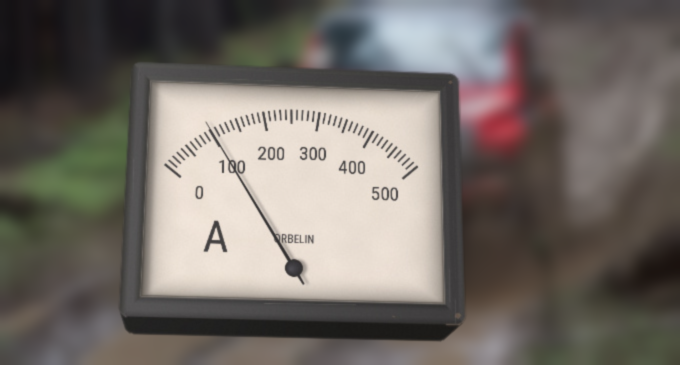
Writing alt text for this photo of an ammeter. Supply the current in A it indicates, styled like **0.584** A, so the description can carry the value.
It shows **100** A
